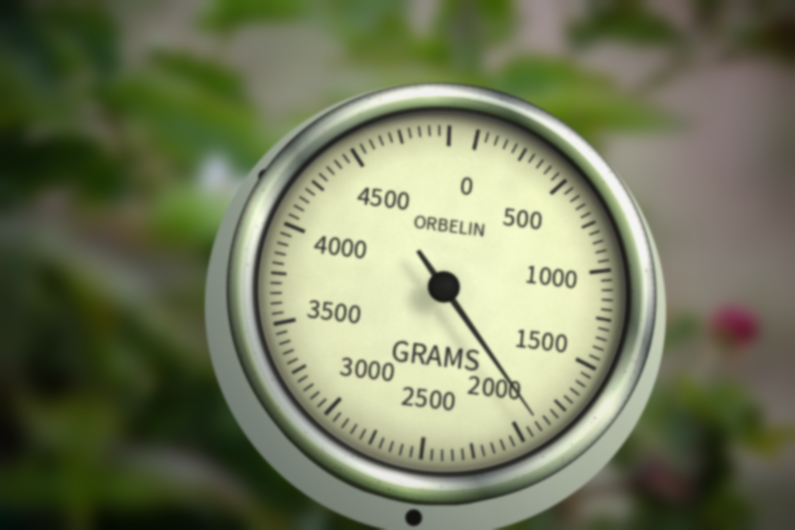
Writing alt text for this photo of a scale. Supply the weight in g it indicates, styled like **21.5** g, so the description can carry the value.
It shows **1900** g
